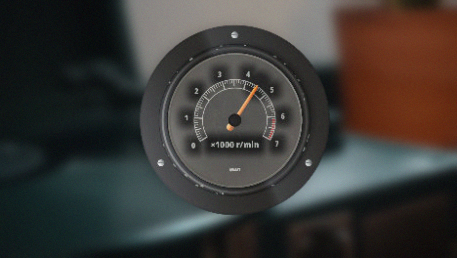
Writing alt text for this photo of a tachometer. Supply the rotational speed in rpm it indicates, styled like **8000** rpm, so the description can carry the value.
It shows **4500** rpm
